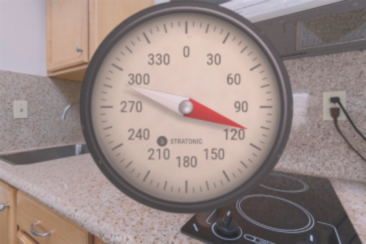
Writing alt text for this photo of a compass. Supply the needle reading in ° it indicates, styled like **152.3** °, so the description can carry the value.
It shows **110** °
